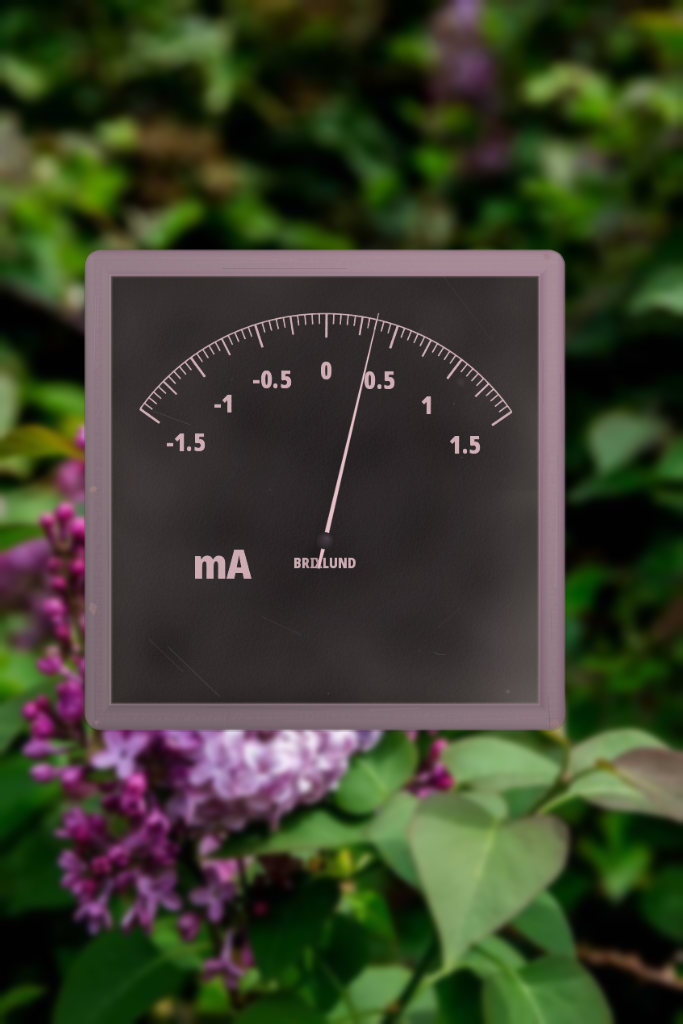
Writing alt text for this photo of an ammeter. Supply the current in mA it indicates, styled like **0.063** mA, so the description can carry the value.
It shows **0.35** mA
